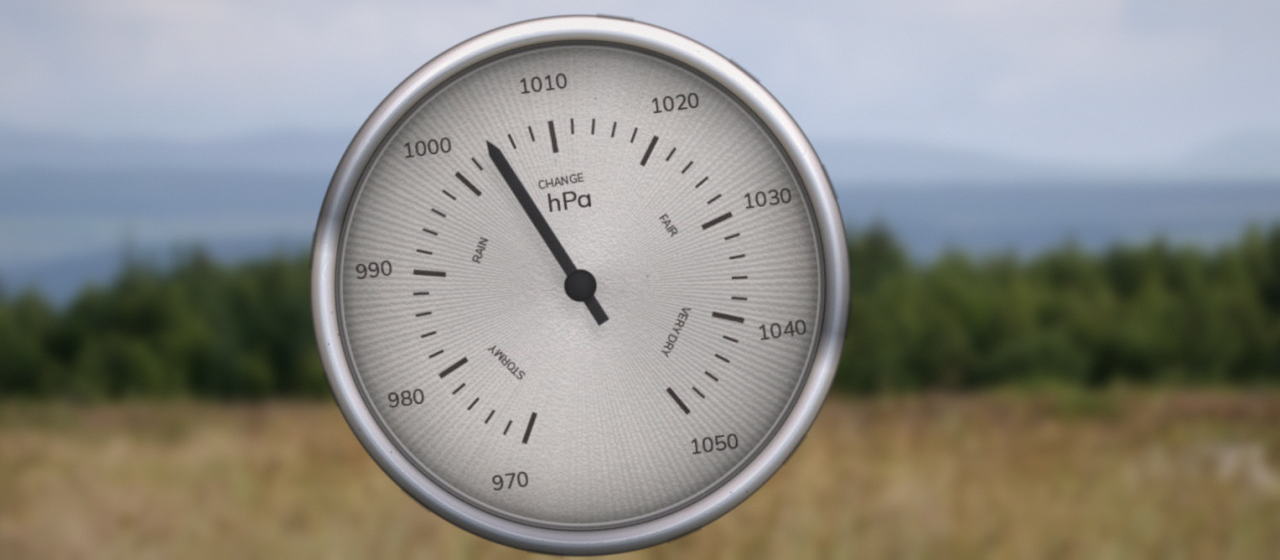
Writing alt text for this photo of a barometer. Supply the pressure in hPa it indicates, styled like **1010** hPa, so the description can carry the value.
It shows **1004** hPa
